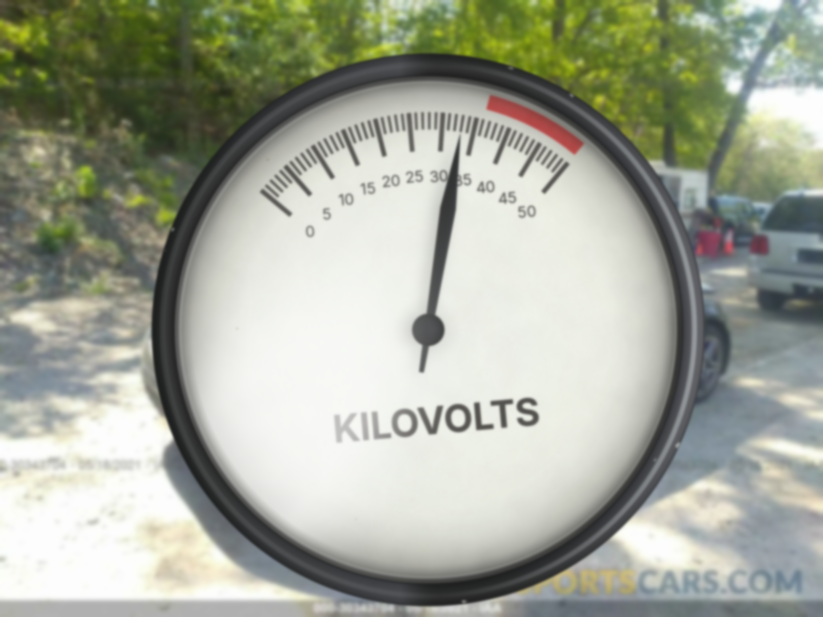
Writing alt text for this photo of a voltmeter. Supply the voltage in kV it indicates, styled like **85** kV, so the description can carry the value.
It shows **33** kV
